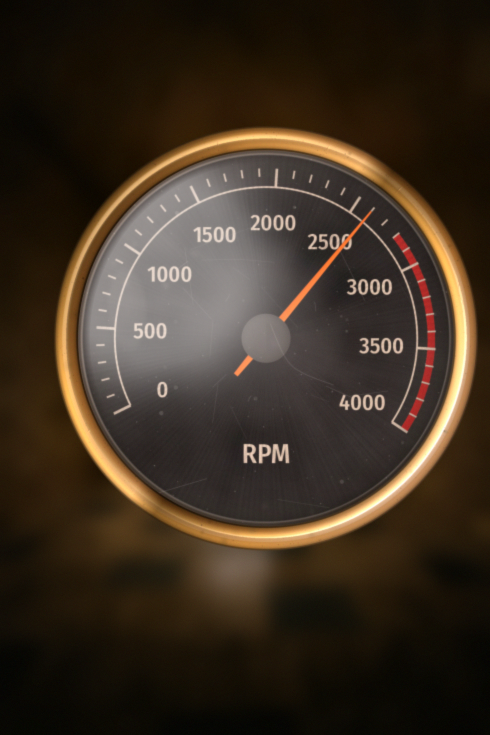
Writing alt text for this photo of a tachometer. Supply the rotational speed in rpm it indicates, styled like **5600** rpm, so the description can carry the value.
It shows **2600** rpm
